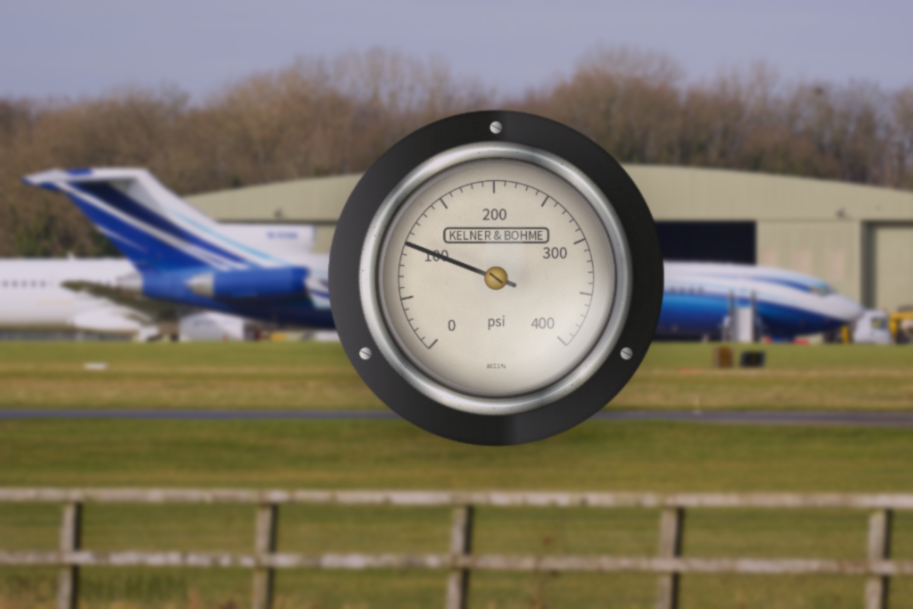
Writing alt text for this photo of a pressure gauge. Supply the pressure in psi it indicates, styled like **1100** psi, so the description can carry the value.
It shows **100** psi
